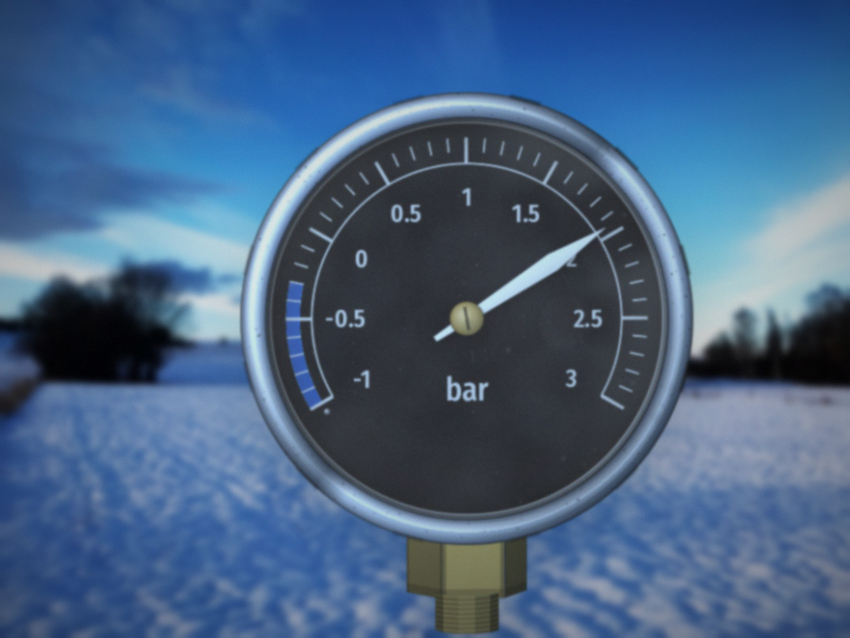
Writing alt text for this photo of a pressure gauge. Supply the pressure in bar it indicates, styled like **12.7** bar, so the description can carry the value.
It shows **1.95** bar
